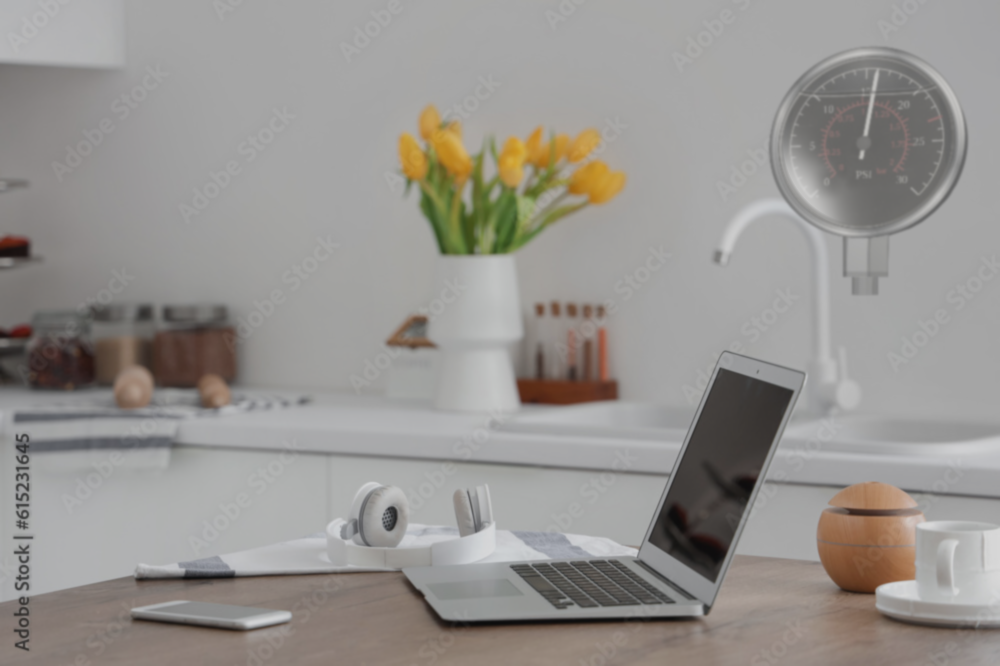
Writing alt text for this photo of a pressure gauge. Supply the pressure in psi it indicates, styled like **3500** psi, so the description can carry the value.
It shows **16** psi
